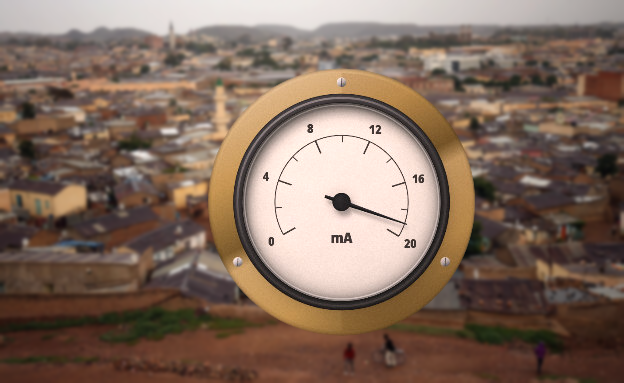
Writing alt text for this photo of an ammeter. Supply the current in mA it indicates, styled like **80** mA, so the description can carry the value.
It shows **19** mA
